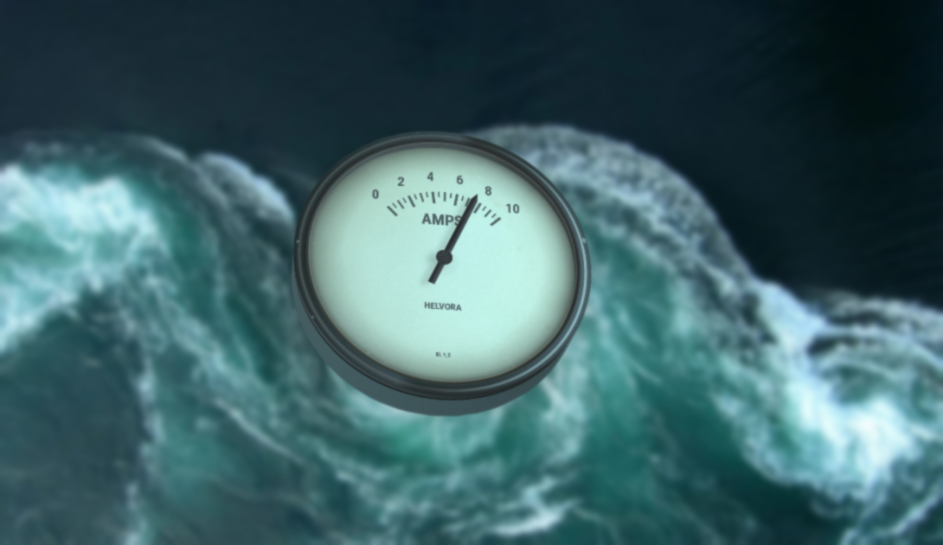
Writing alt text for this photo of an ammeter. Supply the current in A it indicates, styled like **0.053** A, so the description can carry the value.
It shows **7.5** A
